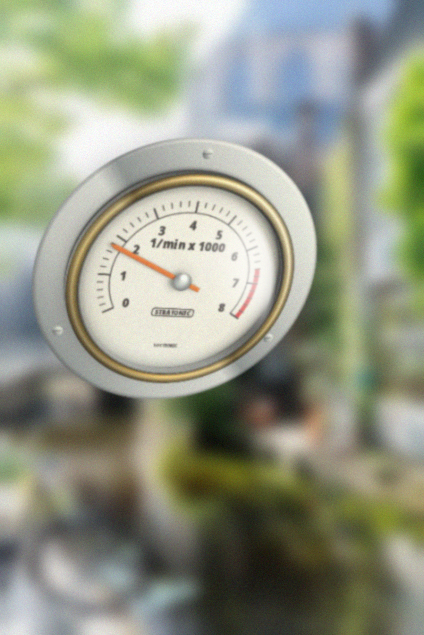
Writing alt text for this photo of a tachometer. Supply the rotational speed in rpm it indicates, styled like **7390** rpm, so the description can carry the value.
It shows **1800** rpm
